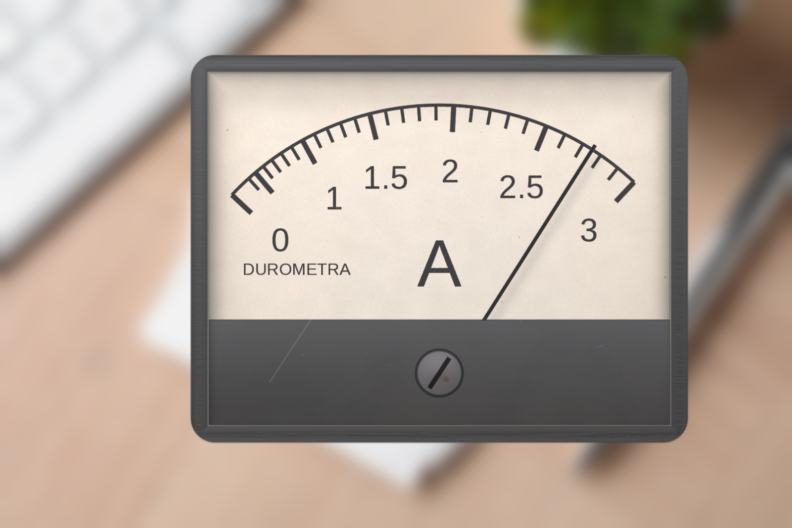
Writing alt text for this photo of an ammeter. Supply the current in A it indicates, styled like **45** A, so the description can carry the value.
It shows **2.75** A
